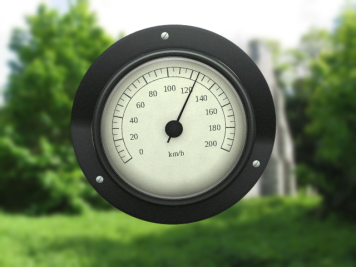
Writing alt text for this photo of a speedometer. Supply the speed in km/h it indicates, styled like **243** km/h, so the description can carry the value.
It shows **125** km/h
